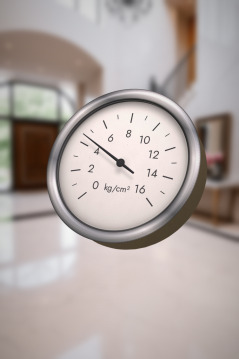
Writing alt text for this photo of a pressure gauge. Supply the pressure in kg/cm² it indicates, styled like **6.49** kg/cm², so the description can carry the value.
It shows **4.5** kg/cm²
